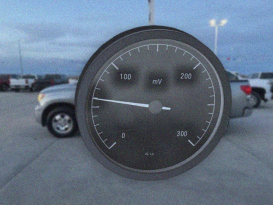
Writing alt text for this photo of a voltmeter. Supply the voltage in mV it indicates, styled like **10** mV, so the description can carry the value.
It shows **60** mV
